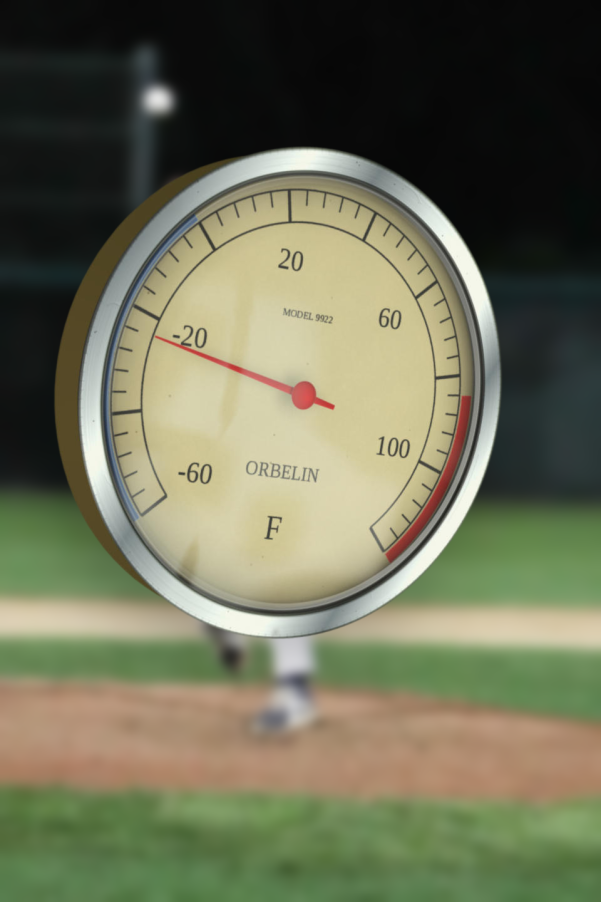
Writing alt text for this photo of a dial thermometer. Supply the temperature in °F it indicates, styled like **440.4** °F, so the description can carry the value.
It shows **-24** °F
